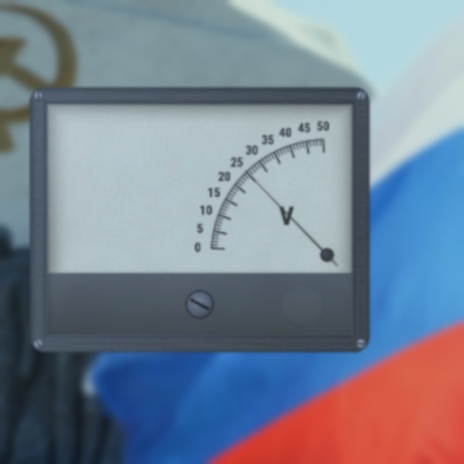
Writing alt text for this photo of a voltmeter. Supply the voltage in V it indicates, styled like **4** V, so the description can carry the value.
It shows **25** V
